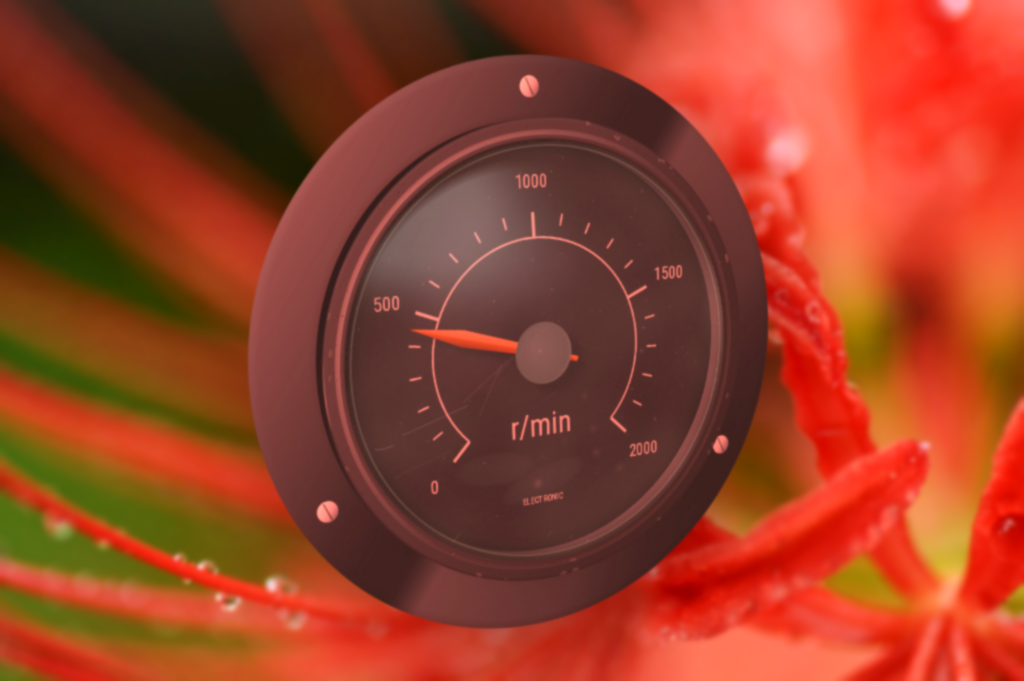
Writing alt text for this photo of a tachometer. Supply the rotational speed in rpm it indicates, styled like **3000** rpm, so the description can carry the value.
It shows **450** rpm
